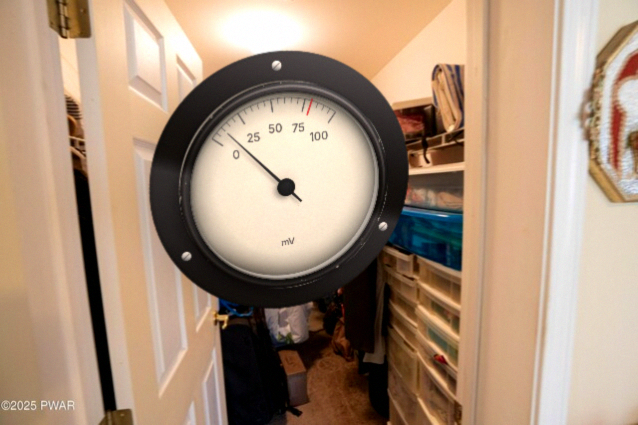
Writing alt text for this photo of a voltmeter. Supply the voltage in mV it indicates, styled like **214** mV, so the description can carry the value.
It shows **10** mV
